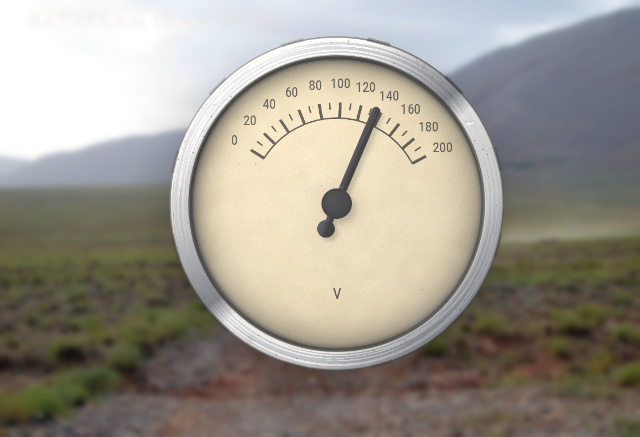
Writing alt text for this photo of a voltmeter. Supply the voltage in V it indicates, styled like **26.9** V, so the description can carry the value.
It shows **135** V
